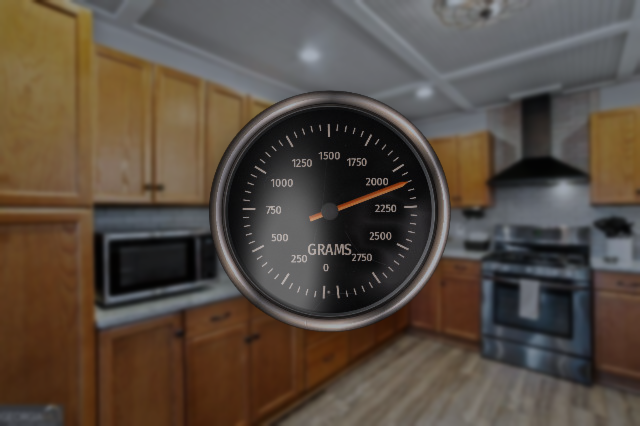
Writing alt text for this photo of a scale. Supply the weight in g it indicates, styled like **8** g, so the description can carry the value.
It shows **2100** g
